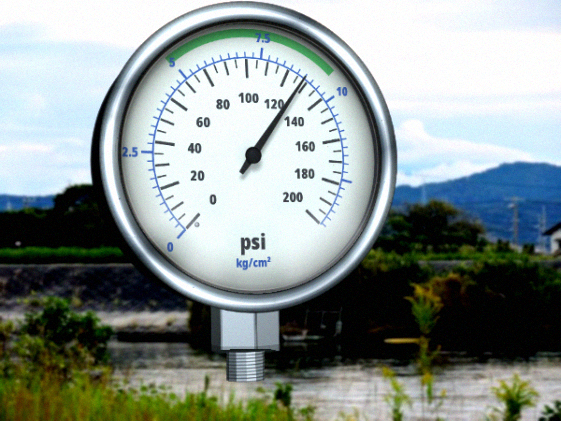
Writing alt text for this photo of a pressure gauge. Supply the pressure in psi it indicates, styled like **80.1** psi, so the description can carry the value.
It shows **127.5** psi
